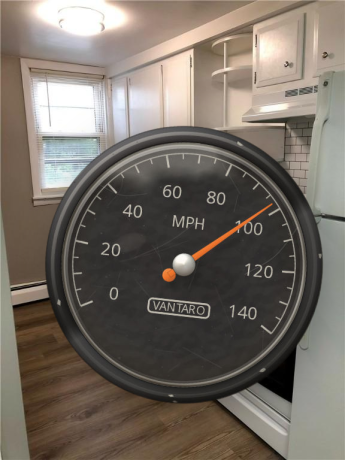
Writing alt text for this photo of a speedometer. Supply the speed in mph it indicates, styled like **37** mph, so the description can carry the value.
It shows **97.5** mph
